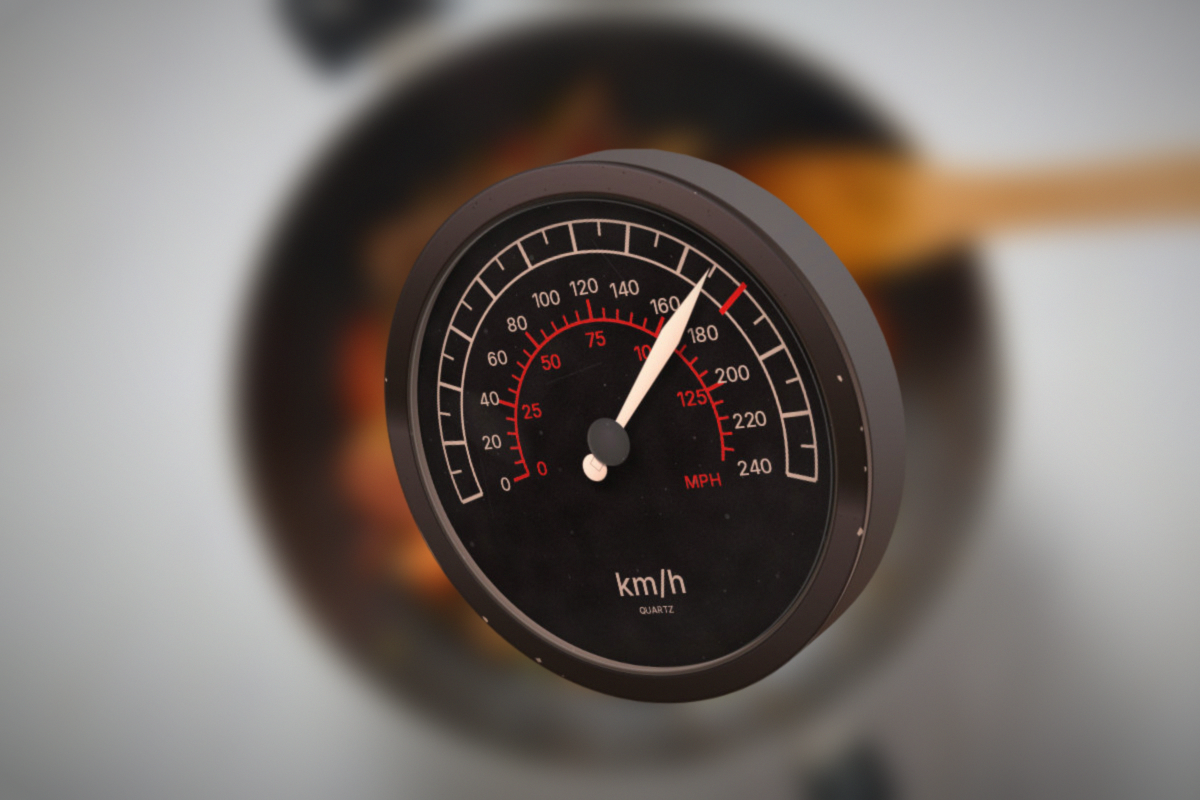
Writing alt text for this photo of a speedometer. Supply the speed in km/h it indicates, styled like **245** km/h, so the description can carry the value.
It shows **170** km/h
